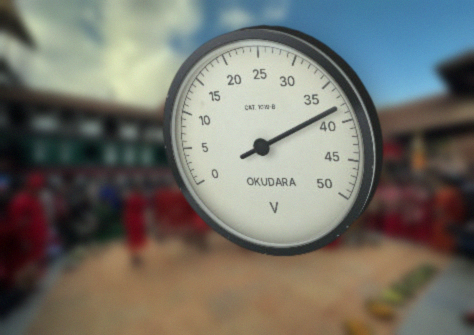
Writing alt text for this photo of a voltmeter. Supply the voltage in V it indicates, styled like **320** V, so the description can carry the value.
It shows **38** V
